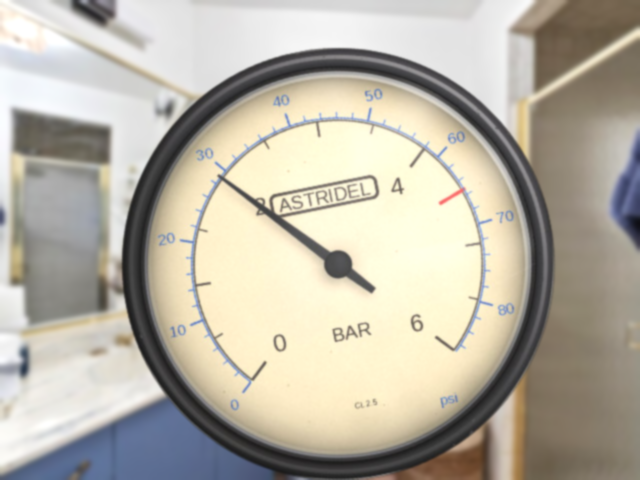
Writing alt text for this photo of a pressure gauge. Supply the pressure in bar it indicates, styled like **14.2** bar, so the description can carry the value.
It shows **2** bar
